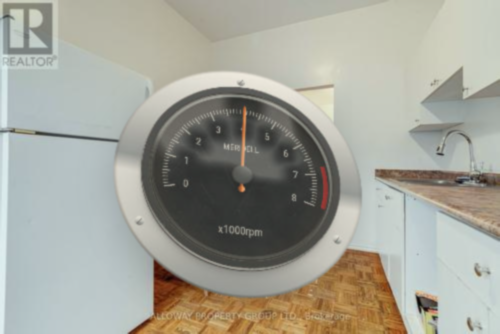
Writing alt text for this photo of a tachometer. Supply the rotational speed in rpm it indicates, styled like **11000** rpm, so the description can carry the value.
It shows **4000** rpm
